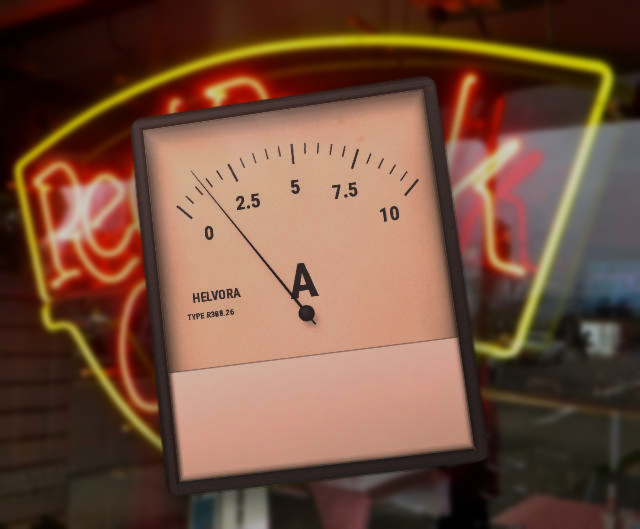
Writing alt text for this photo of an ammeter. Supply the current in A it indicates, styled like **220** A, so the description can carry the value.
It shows **1.25** A
